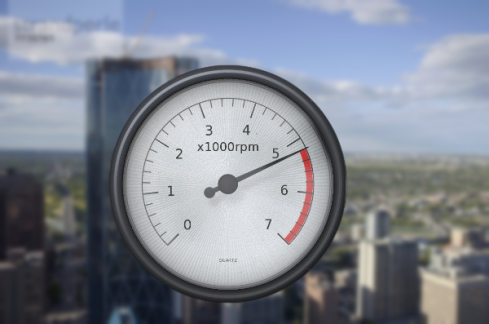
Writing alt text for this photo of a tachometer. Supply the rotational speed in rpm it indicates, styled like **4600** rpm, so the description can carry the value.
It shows **5200** rpm
